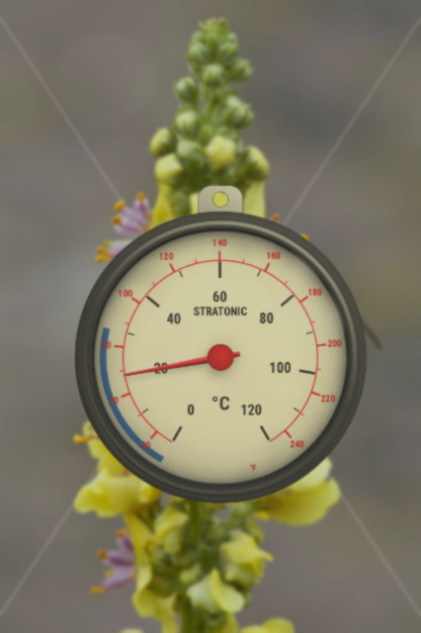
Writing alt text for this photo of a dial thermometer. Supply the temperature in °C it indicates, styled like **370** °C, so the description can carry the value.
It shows **20** °C
